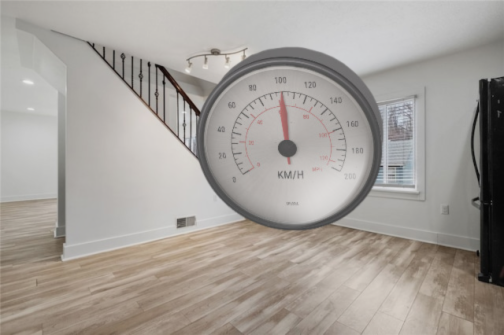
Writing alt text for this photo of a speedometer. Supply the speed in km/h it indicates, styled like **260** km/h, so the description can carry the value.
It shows **100** km/h
